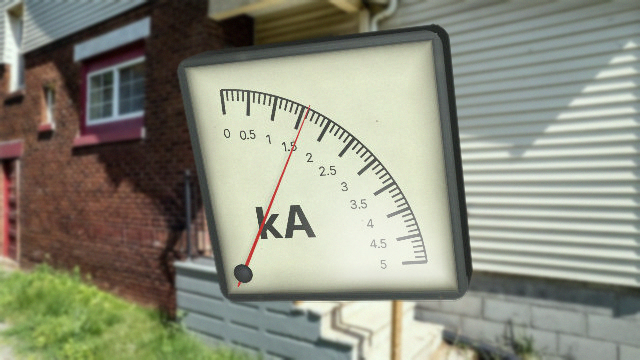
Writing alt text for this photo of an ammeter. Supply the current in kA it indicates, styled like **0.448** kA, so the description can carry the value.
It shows **1.6** kA
